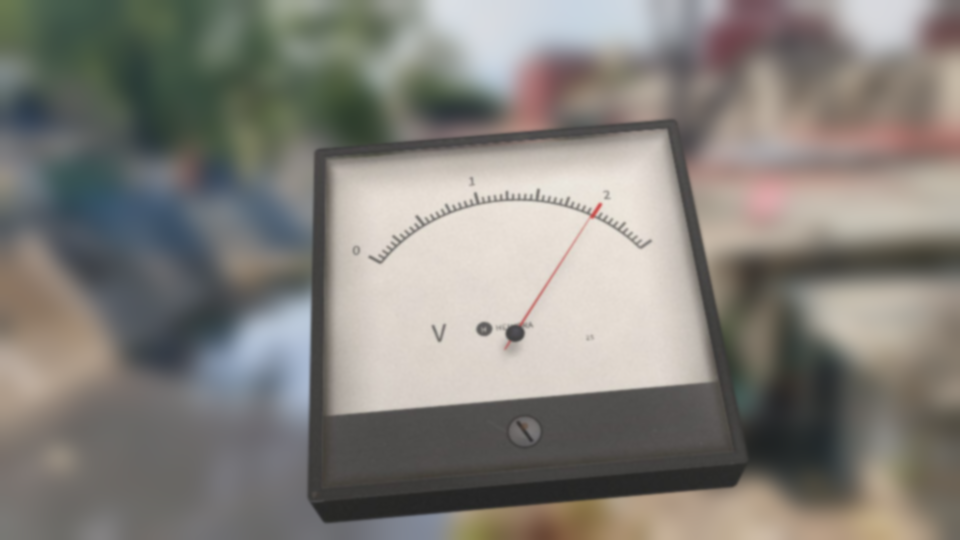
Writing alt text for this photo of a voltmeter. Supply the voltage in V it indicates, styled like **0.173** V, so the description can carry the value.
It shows **2** V
